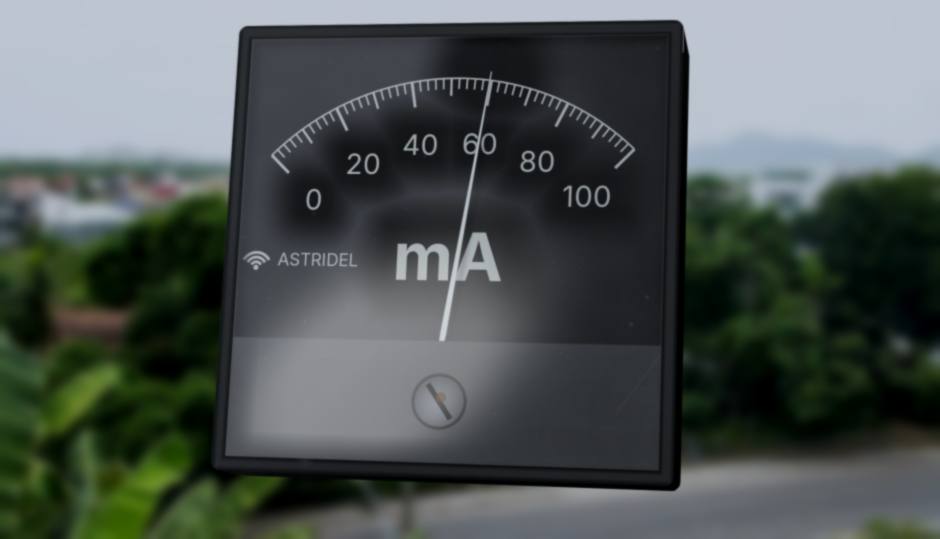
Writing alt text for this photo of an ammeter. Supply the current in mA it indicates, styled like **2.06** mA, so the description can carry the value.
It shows **60** mA
